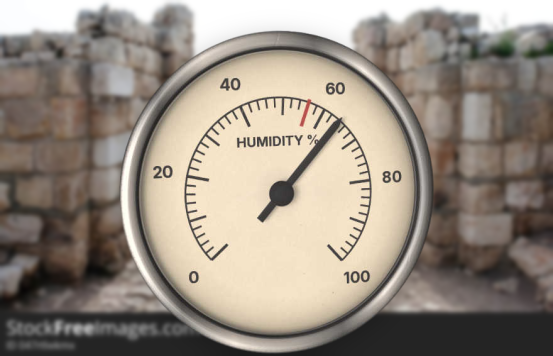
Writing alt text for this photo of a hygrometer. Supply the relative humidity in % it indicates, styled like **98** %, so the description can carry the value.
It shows **64** %
